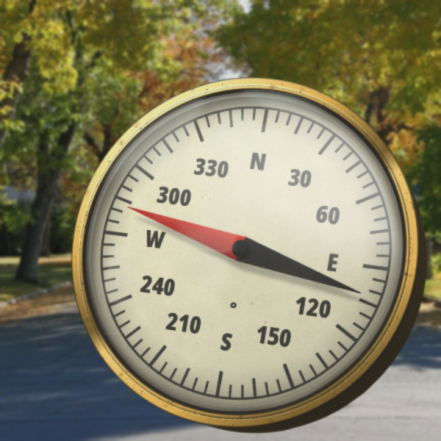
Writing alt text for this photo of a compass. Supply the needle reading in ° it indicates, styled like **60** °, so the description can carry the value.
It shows **282.5** °
